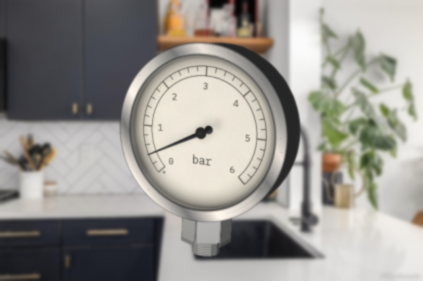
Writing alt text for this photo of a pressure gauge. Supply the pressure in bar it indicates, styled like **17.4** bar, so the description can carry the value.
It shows **0.4** bar
